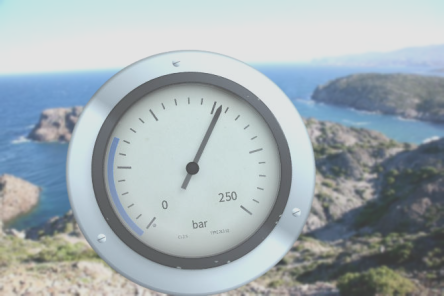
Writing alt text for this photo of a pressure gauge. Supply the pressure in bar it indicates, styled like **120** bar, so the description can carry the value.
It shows **155** bar
